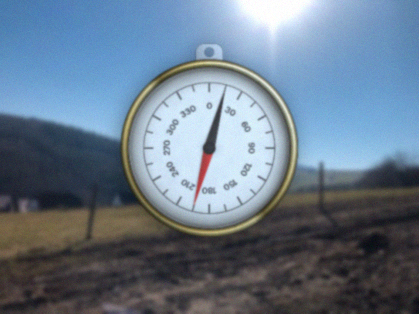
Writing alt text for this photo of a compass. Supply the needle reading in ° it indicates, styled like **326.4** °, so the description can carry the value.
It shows **195** °
